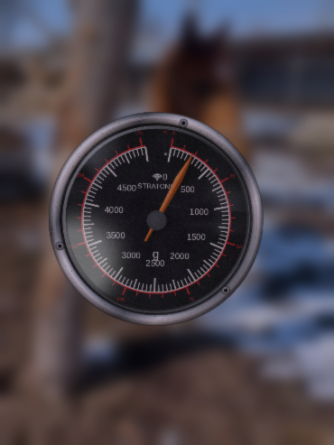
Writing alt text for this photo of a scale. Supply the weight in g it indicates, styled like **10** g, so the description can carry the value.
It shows **250** g
